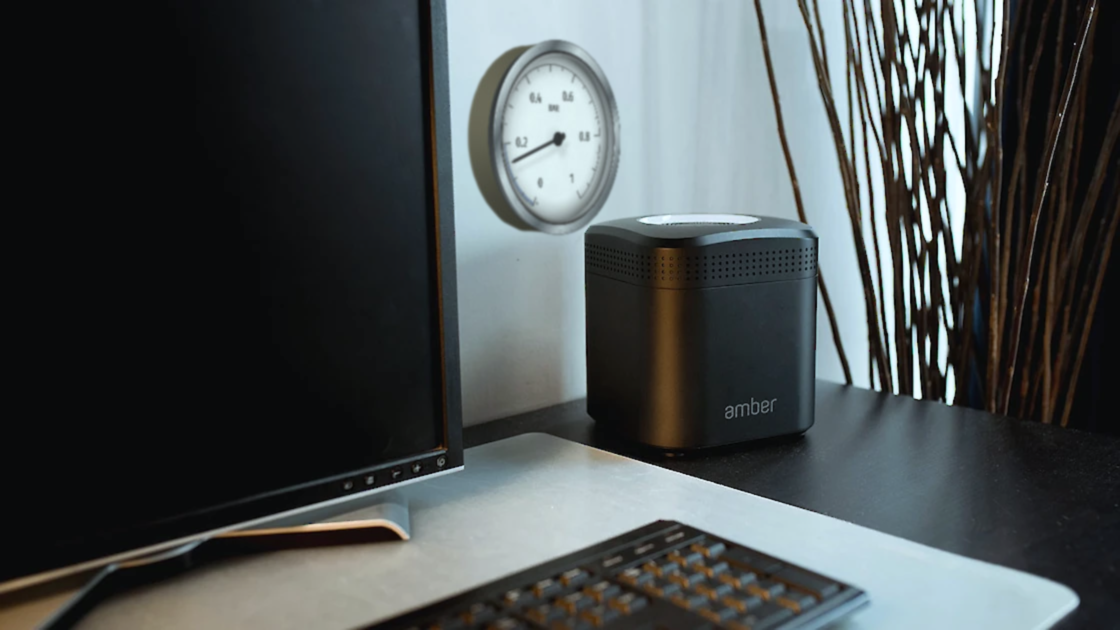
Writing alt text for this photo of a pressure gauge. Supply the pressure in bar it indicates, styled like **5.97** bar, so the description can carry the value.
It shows **0.15** bar
